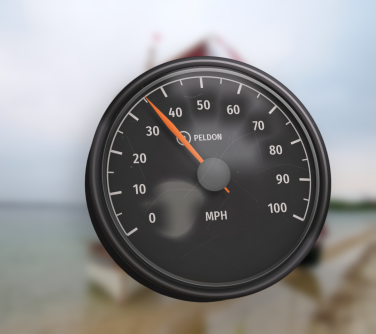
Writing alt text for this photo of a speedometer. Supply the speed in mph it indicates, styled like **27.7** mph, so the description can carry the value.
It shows **35** mph
